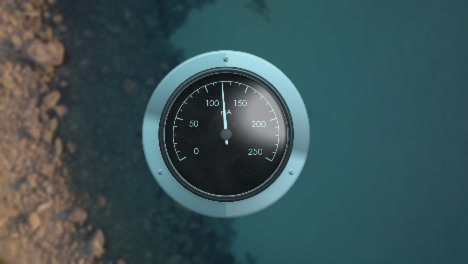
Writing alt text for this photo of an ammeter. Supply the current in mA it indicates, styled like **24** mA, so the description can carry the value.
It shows **120** mA
